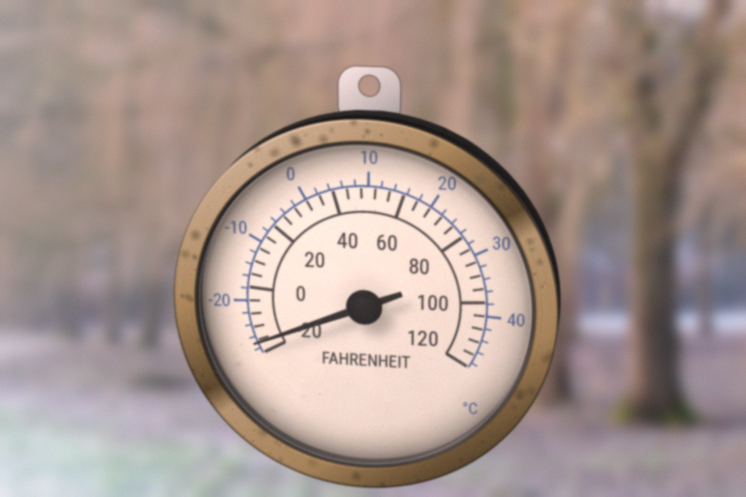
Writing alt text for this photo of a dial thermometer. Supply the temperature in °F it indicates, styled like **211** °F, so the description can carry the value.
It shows **-16** °F
